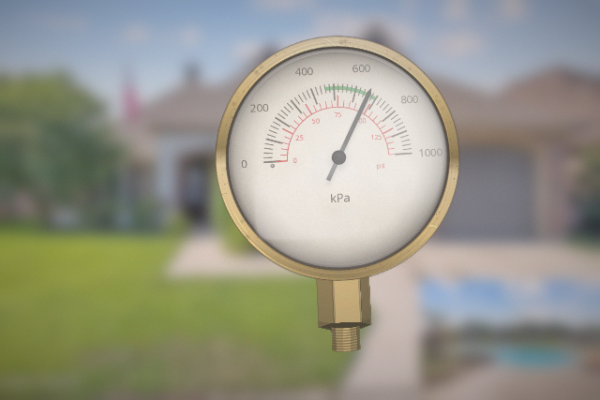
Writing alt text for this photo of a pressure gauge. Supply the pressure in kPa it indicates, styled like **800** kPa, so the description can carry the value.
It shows **660** kPa
